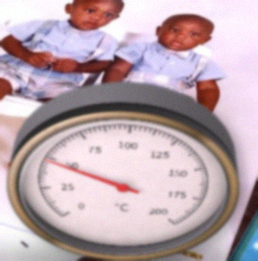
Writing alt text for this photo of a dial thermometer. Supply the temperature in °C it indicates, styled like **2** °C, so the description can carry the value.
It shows **50** °C
